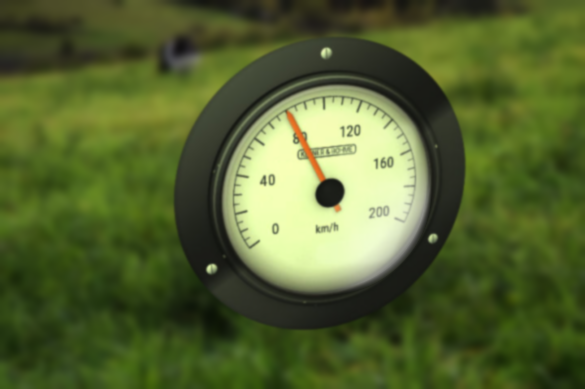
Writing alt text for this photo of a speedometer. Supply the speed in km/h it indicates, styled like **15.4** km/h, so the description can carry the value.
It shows **80** km/h
